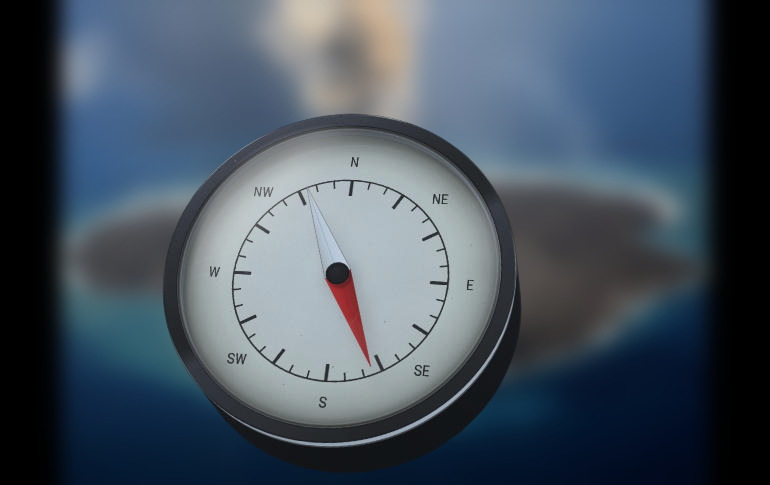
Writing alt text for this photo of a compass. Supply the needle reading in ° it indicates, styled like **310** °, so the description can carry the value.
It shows **155** °
